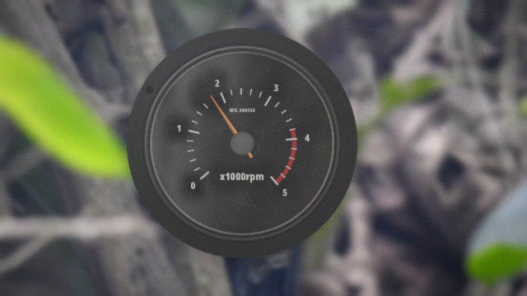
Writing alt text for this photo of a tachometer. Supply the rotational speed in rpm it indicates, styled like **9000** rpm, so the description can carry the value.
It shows **1800** rpm
